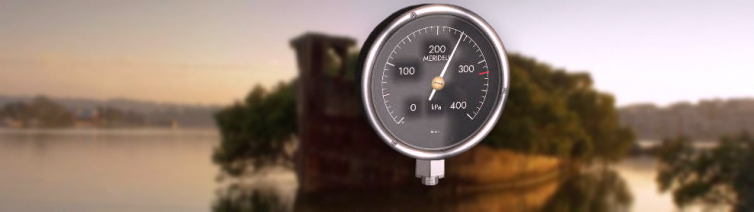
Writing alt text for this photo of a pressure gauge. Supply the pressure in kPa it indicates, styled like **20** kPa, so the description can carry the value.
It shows **240** kPa
